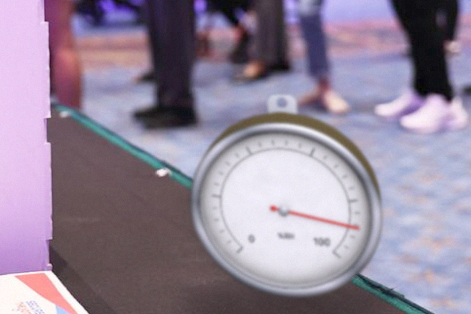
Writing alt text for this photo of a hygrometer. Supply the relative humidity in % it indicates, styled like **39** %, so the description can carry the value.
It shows **88** %
